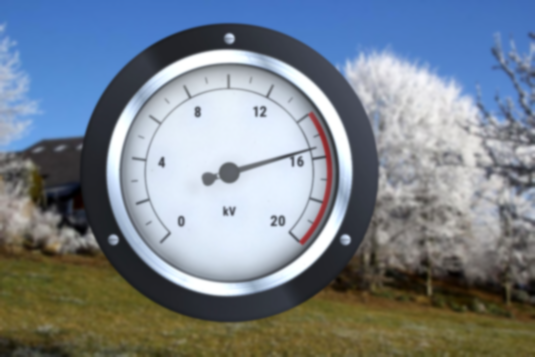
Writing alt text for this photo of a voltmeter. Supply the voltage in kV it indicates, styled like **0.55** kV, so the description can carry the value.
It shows **15.5** kV
